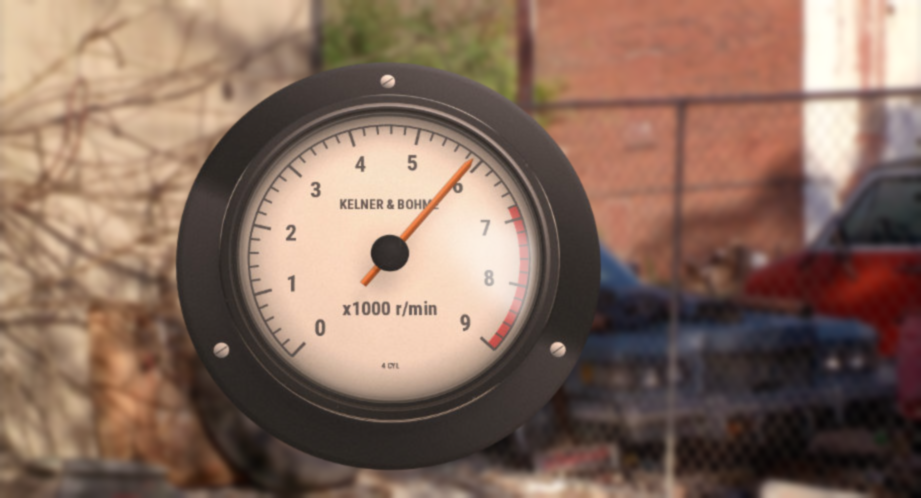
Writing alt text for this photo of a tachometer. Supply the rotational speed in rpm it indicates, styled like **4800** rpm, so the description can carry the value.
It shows **5900** rpm
